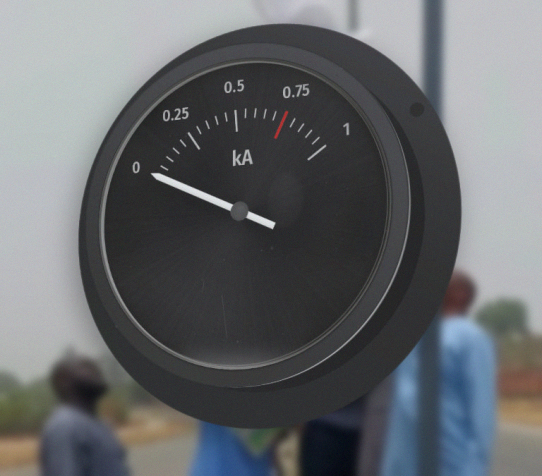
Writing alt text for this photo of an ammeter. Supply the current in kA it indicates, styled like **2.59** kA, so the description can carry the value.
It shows **0** kA
